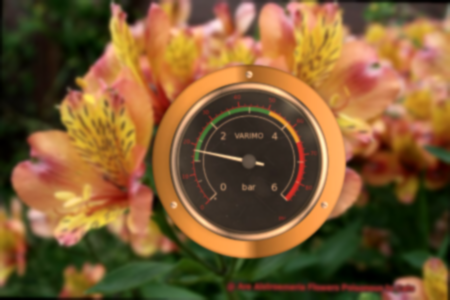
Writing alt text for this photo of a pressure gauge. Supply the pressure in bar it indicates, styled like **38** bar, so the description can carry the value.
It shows **1.25** bar
